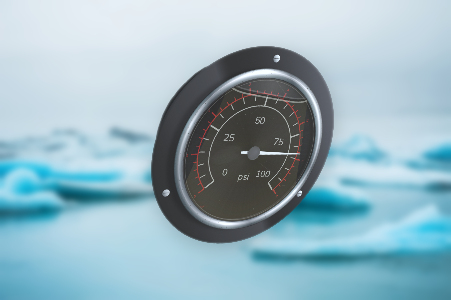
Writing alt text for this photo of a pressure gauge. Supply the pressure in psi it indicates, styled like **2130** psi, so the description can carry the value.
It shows **82.5** psi
